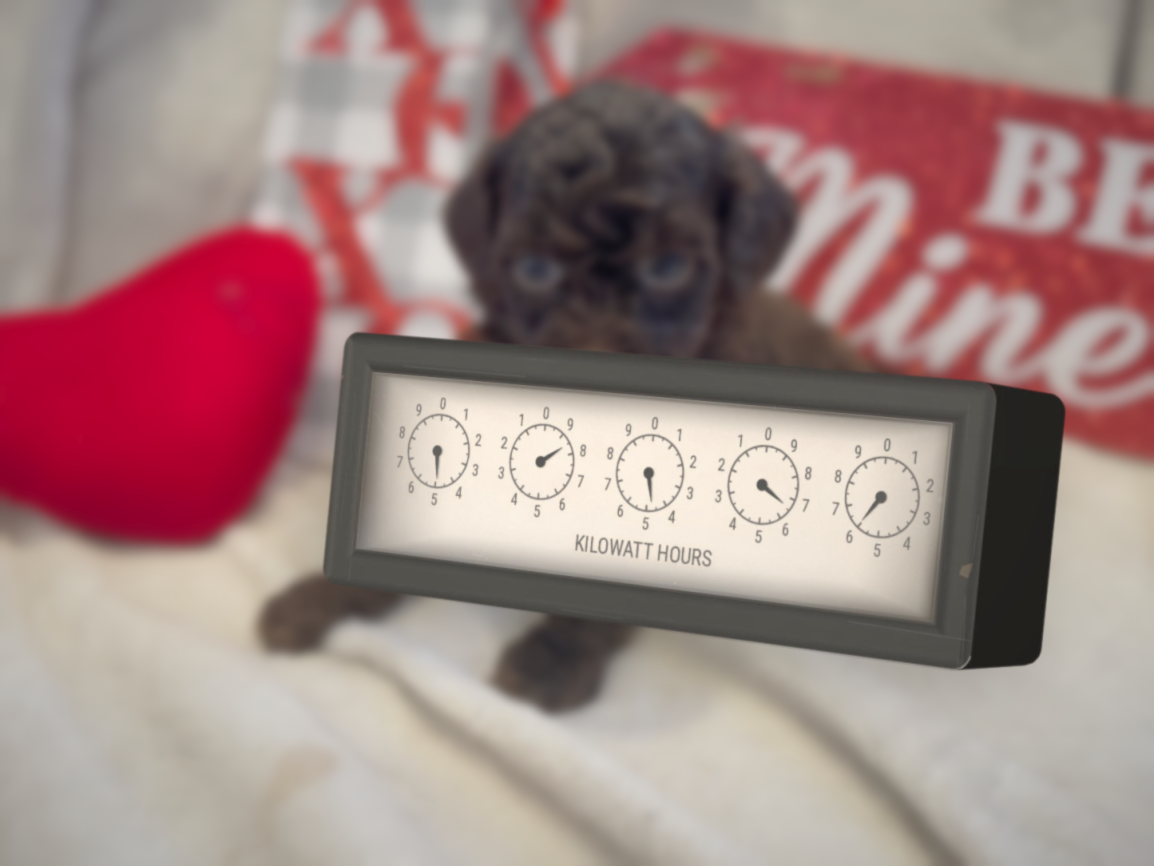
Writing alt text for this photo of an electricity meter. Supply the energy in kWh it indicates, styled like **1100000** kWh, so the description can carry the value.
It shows **48466** kWh
